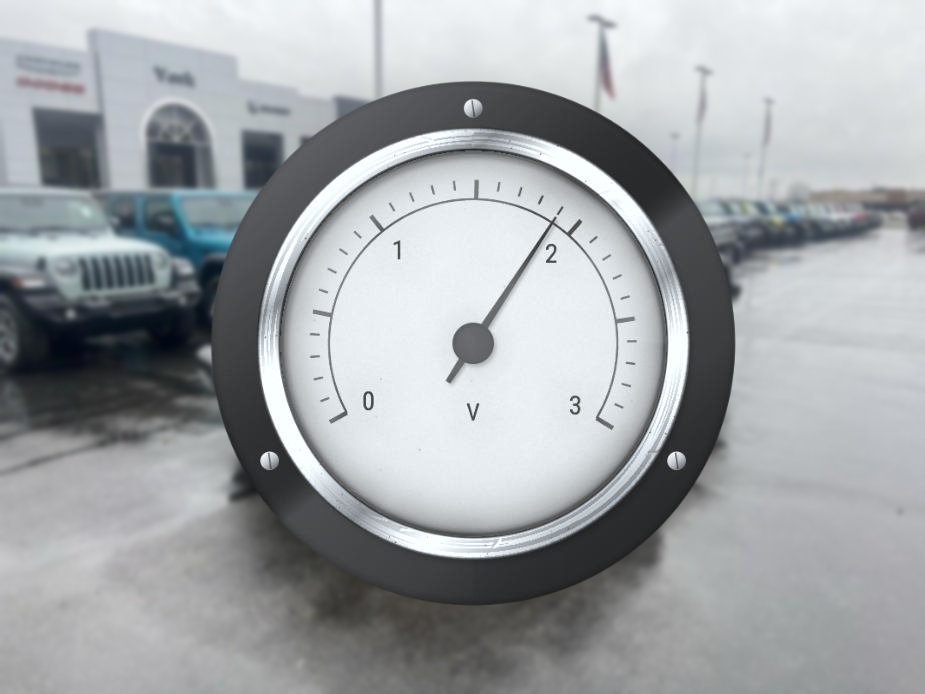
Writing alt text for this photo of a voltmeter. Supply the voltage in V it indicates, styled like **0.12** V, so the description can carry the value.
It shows **1.9** V
